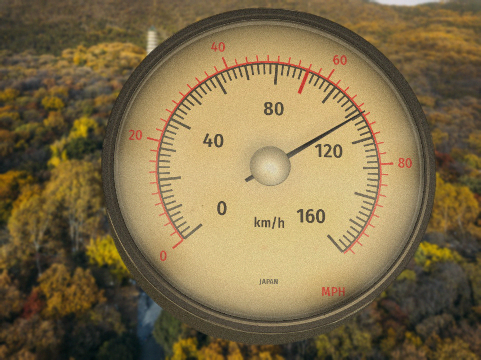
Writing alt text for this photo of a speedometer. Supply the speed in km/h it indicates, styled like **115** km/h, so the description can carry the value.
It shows **112** km/h
